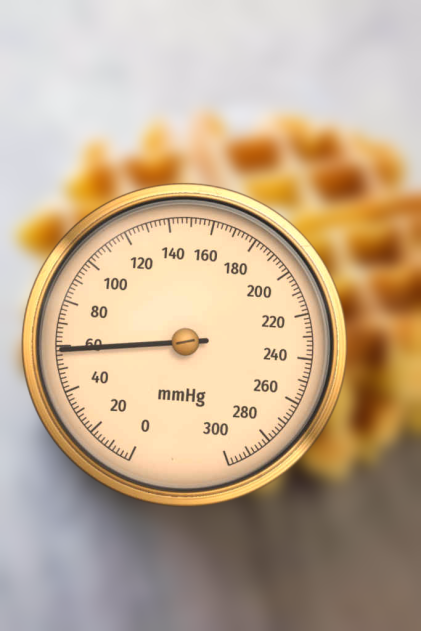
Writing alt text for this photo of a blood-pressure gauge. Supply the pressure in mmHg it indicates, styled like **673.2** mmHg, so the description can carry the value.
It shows **58** mmHg
